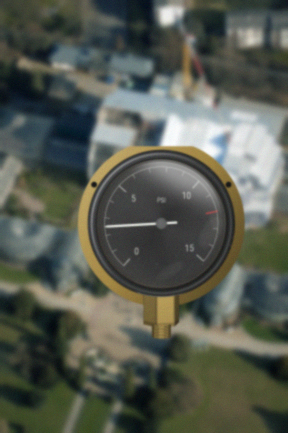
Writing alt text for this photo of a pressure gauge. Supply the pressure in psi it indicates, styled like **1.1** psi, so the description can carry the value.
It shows **2.5** psi
